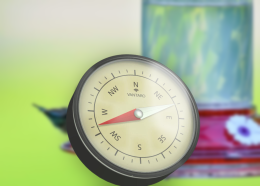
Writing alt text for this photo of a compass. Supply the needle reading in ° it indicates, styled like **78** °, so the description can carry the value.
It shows **250** °
